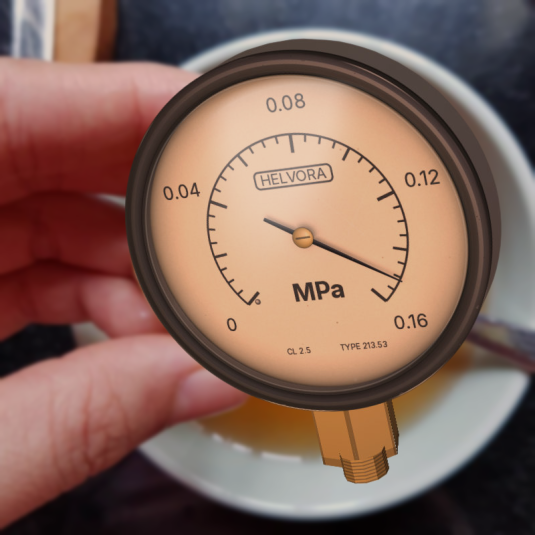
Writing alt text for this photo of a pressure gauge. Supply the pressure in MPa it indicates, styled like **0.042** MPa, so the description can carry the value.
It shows **0.15** MPa
